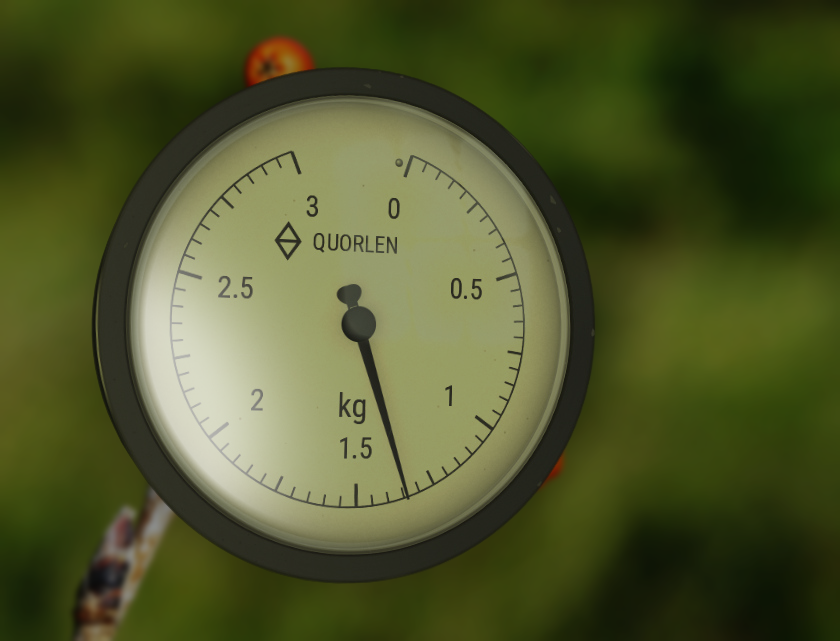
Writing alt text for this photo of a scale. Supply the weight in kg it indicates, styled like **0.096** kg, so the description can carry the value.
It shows **1.35** kg
